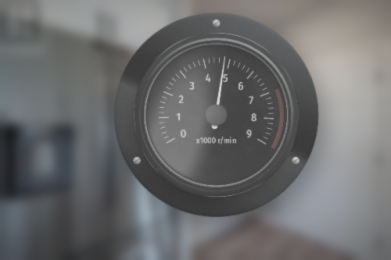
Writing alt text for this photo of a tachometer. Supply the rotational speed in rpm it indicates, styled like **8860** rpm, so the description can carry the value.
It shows **4800** rpm
